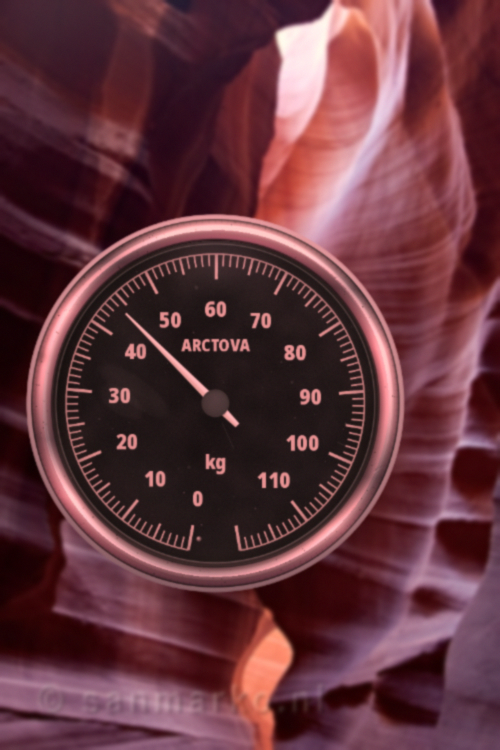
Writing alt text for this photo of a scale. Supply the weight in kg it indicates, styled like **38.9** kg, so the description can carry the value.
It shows **44** kg
